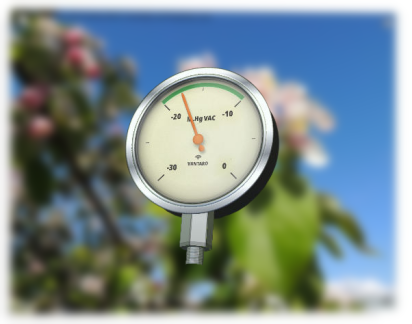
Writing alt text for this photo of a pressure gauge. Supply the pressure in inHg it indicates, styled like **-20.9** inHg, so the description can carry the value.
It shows **-17.5** inHg
